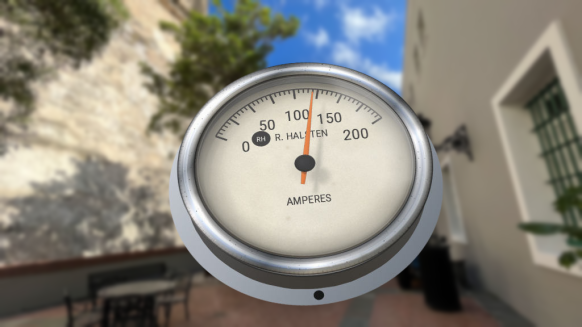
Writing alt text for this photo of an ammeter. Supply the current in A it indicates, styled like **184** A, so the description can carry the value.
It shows **120** A
